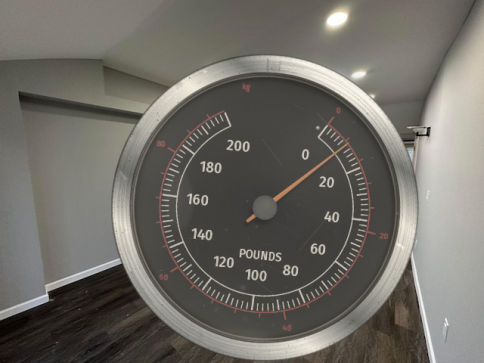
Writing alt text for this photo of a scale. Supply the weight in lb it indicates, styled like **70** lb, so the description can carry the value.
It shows **10** lb
